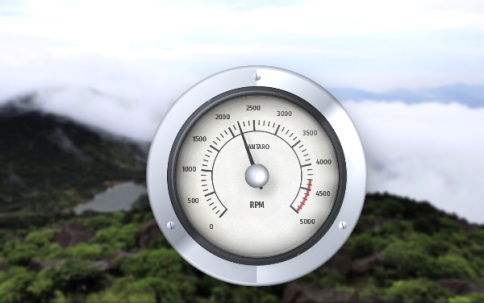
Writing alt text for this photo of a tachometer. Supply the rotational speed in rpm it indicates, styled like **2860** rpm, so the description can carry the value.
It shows **2200** rpm
